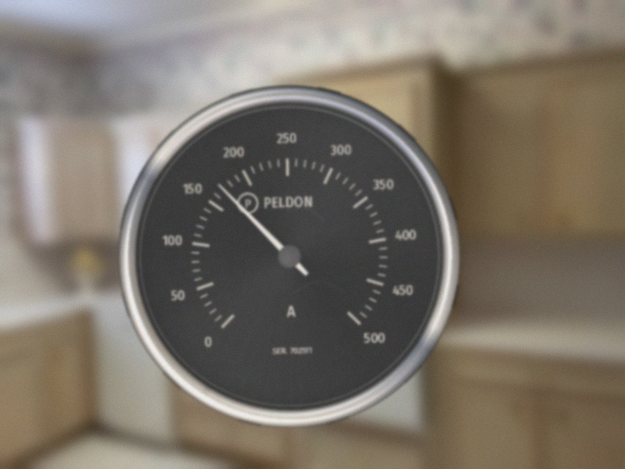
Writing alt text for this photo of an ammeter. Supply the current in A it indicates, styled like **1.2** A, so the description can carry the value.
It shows **170** A
